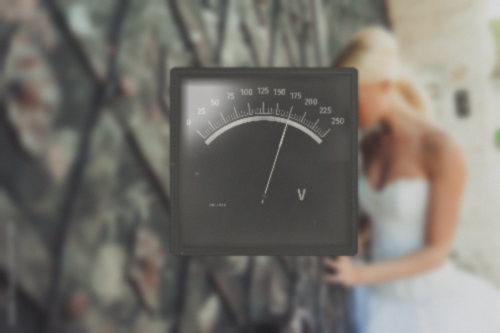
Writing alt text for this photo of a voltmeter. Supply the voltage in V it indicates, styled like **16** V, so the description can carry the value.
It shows **175** V
